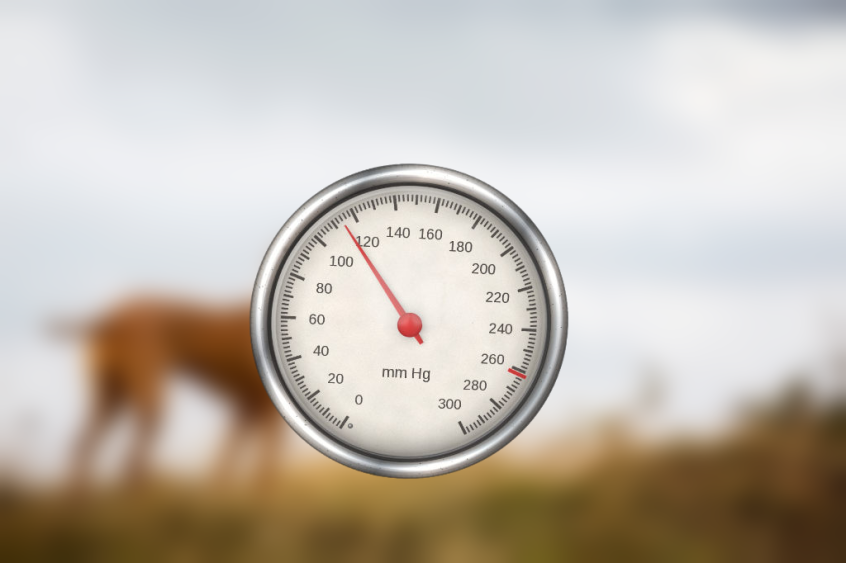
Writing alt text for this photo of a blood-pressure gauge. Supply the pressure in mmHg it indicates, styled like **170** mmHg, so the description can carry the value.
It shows **114** mmHg
